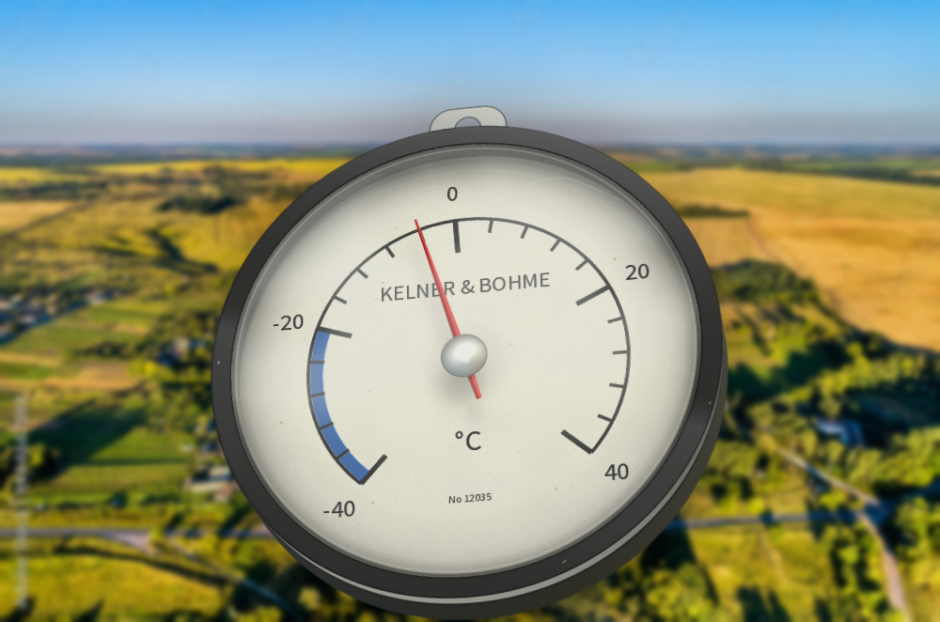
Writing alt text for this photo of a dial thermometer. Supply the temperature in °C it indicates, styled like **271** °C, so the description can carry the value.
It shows **-4** °C
